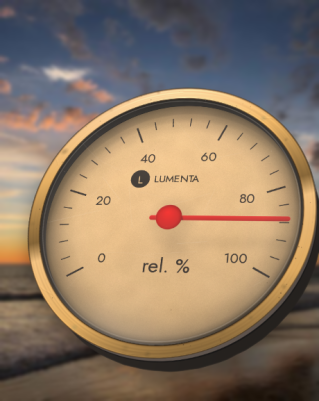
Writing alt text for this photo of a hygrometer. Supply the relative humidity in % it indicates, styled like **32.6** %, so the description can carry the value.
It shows **88** %
